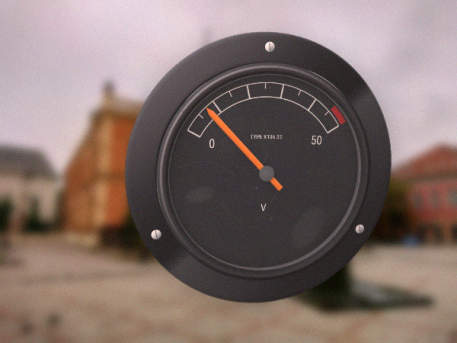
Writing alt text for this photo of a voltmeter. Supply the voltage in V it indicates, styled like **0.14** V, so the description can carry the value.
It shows **7.5** V
